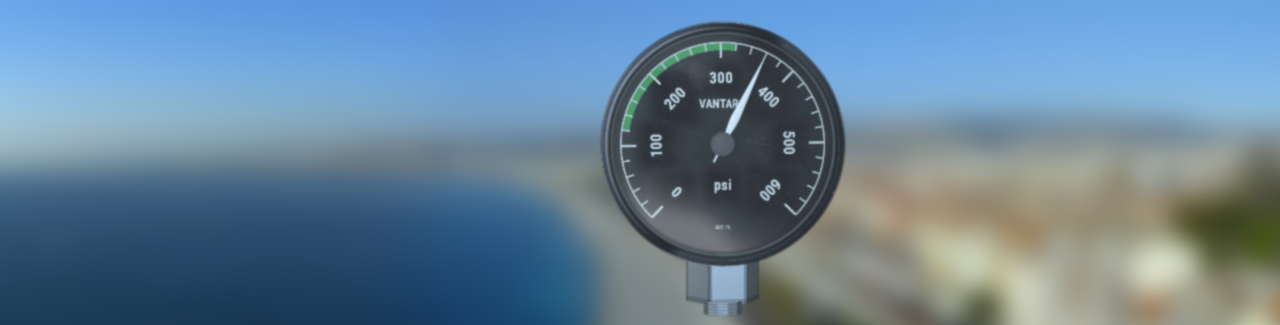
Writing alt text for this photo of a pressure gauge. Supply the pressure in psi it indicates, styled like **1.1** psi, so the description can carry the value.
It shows **360** psi
